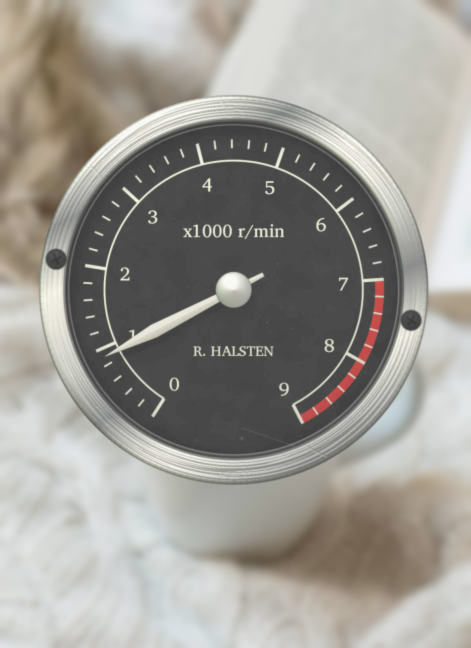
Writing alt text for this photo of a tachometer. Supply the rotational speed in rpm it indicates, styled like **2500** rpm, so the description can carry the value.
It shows **900** rpm
